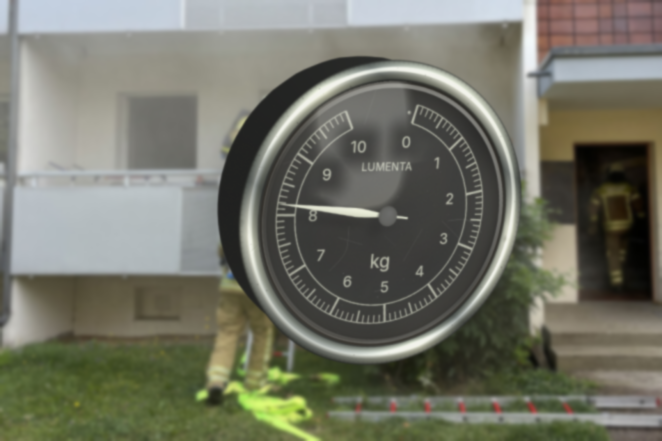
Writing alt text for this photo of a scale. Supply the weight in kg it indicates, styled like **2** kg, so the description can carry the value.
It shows **8.2** kg
